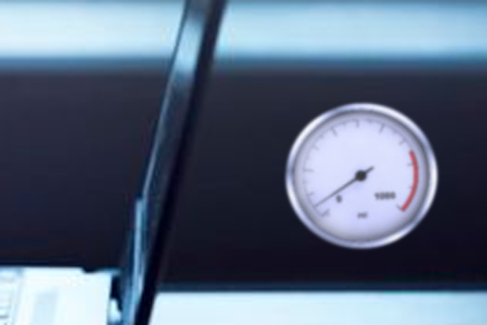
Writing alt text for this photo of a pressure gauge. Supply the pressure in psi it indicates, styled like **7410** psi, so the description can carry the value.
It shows **50** psi
